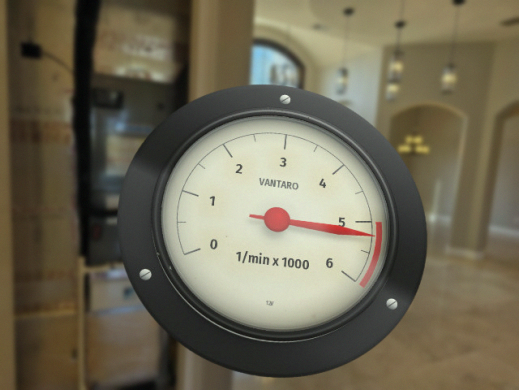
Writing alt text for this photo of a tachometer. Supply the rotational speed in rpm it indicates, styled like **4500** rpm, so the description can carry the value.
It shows **5250** rpm
